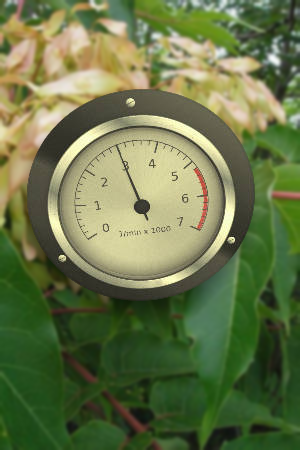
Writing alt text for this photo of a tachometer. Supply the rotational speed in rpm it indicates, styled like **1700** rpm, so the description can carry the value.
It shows **3000** rpm
